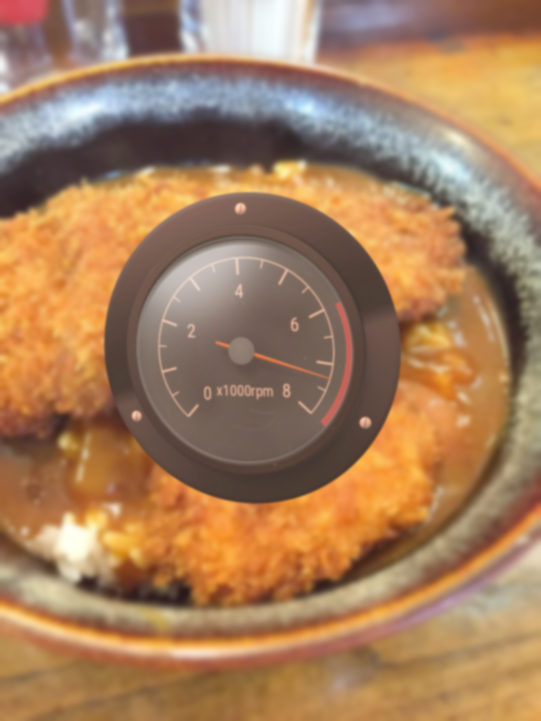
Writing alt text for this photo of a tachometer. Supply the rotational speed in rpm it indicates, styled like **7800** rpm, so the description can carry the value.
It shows **7250** rpm
